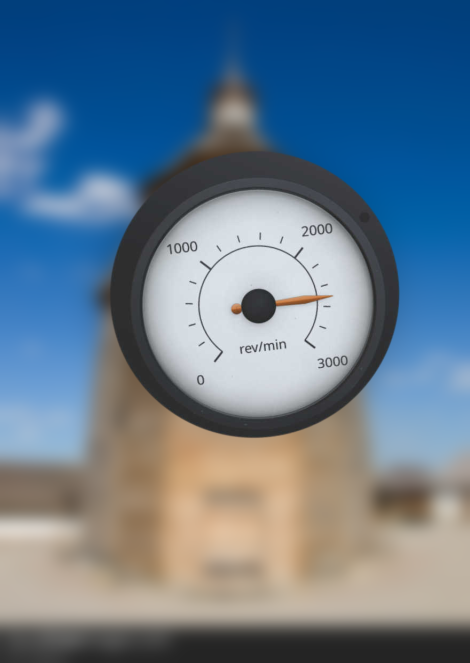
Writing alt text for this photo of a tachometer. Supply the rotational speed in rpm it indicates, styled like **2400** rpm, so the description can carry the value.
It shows **2500** rpm
